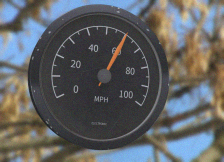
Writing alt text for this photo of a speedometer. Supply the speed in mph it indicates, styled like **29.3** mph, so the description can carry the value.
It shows **60** mph
